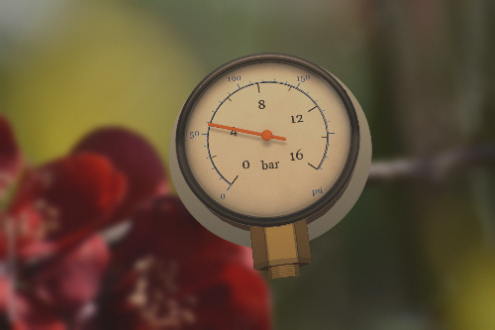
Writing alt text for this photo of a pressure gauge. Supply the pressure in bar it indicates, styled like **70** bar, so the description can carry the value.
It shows **4** bar
